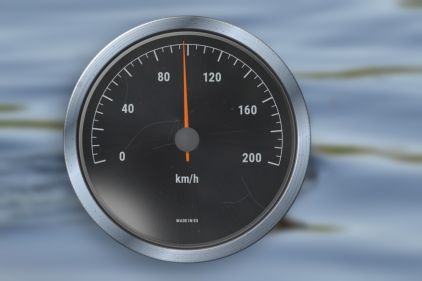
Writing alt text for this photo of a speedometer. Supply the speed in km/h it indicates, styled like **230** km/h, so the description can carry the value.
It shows **97.5** km/h
